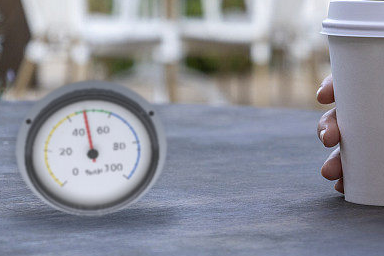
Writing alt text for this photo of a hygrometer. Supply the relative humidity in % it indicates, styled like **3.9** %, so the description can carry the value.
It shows **48** %
